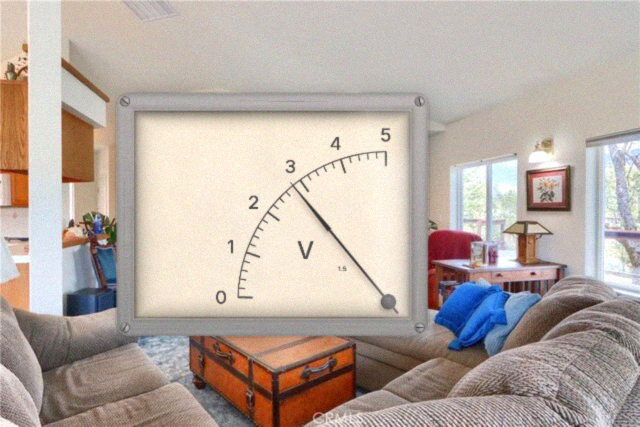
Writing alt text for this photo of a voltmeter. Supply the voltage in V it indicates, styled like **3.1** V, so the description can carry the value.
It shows **2.8** V
